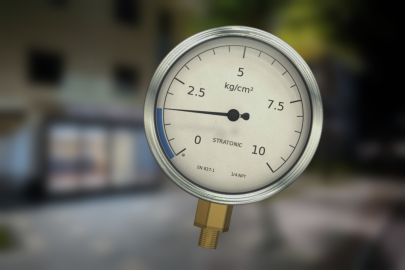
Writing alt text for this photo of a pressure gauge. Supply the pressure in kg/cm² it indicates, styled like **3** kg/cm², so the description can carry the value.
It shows **1.5** kg/cm²
